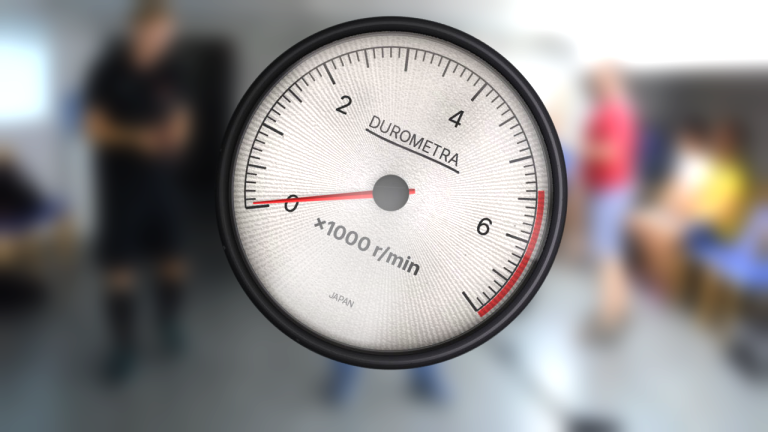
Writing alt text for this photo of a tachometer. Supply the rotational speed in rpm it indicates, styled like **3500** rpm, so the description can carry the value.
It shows **50** rpm
